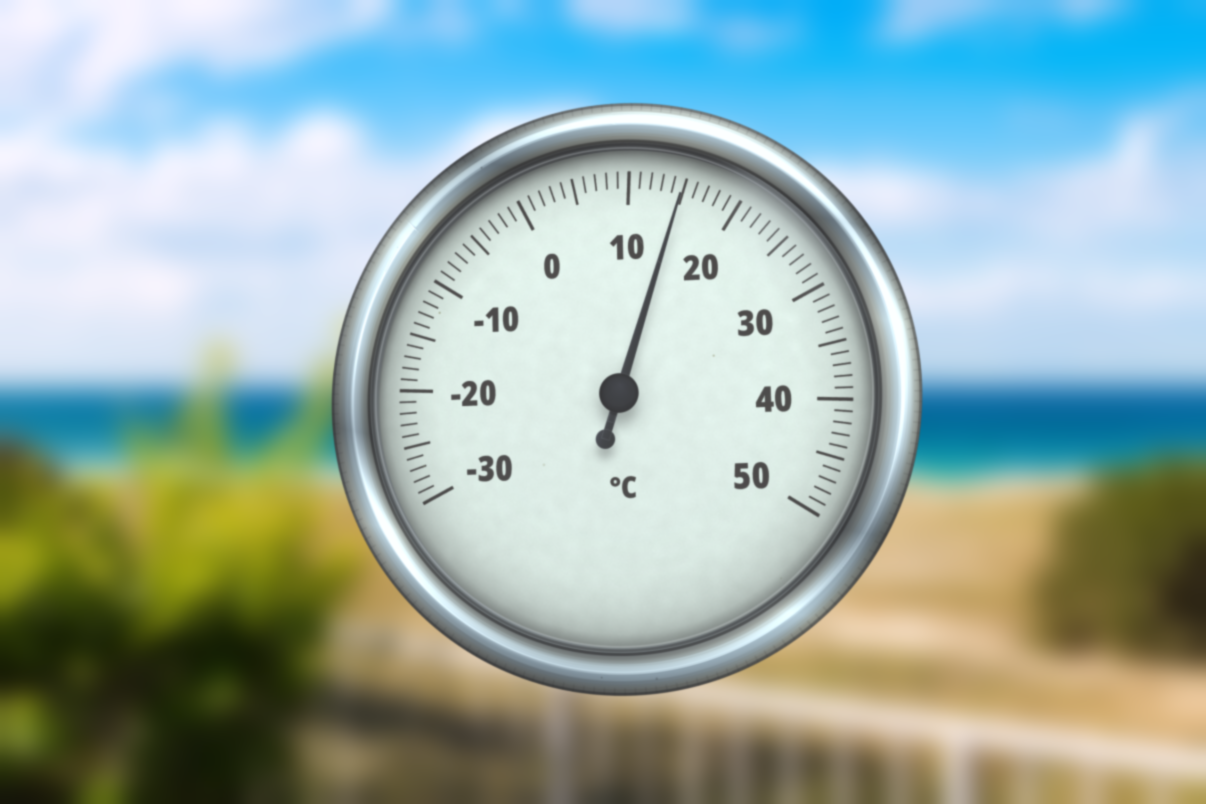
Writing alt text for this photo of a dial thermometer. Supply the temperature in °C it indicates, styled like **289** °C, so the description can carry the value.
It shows **15** °C
